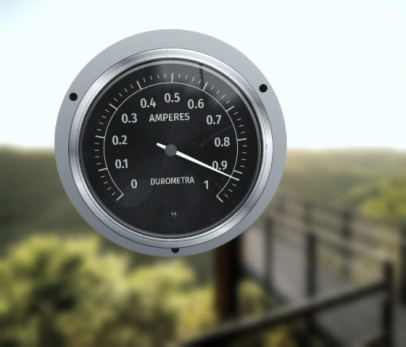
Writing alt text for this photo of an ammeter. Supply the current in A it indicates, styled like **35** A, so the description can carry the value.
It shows **0.92** A
